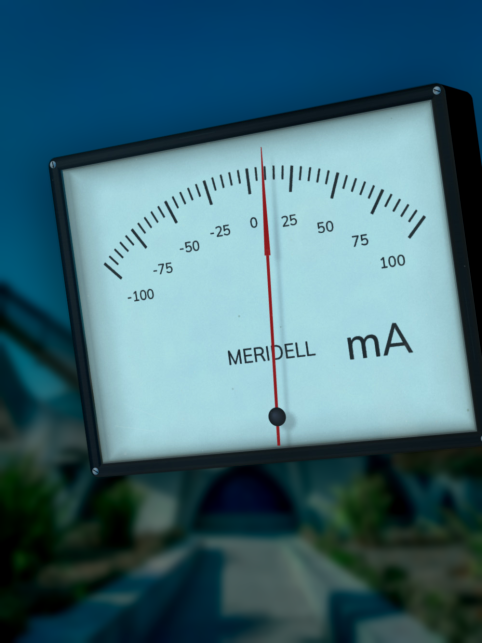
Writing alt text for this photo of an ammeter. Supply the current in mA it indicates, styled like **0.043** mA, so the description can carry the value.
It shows **10** mA
